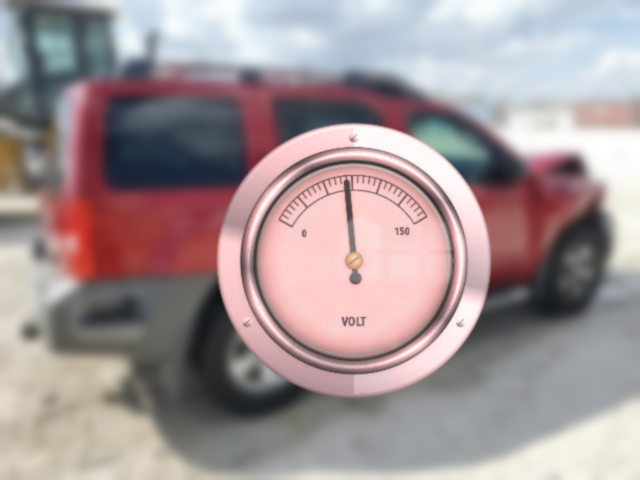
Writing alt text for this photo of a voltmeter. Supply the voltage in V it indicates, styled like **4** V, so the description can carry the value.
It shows **70** V
